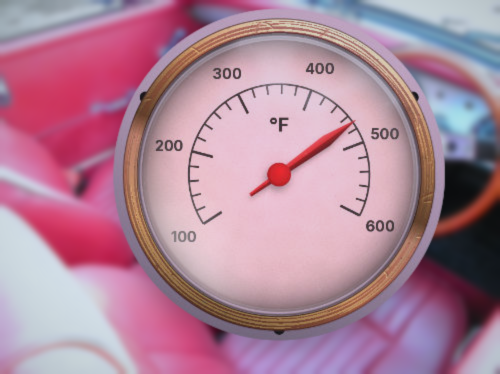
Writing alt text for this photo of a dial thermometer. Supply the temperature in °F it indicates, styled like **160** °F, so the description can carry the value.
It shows **470** °F
